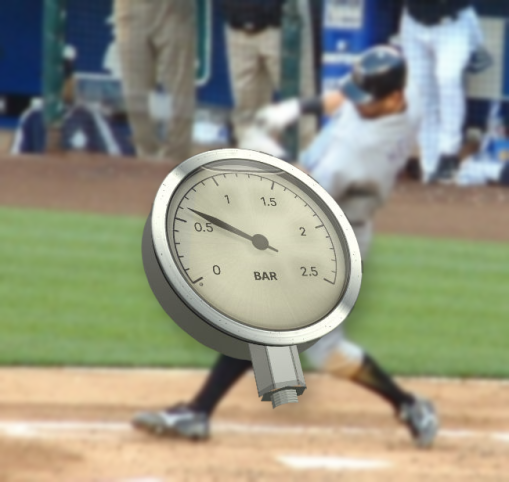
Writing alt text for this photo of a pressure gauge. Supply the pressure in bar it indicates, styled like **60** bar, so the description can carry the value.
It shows **0.6** bar
